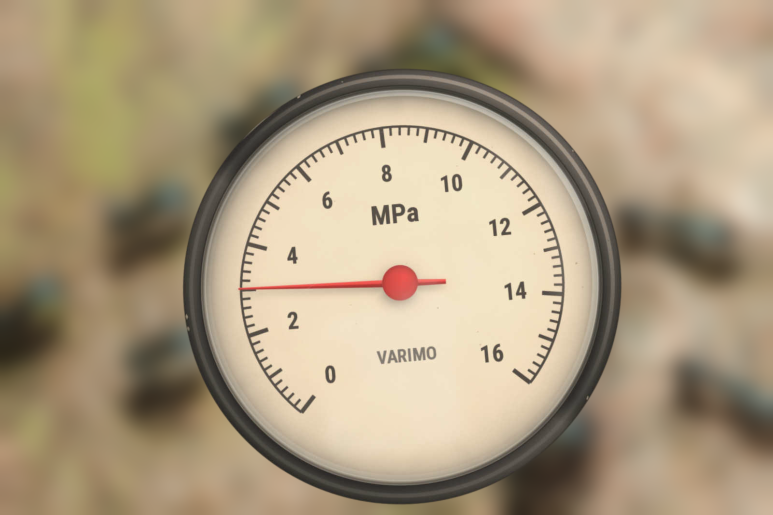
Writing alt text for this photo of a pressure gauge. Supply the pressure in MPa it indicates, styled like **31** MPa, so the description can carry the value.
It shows **3** MPa
